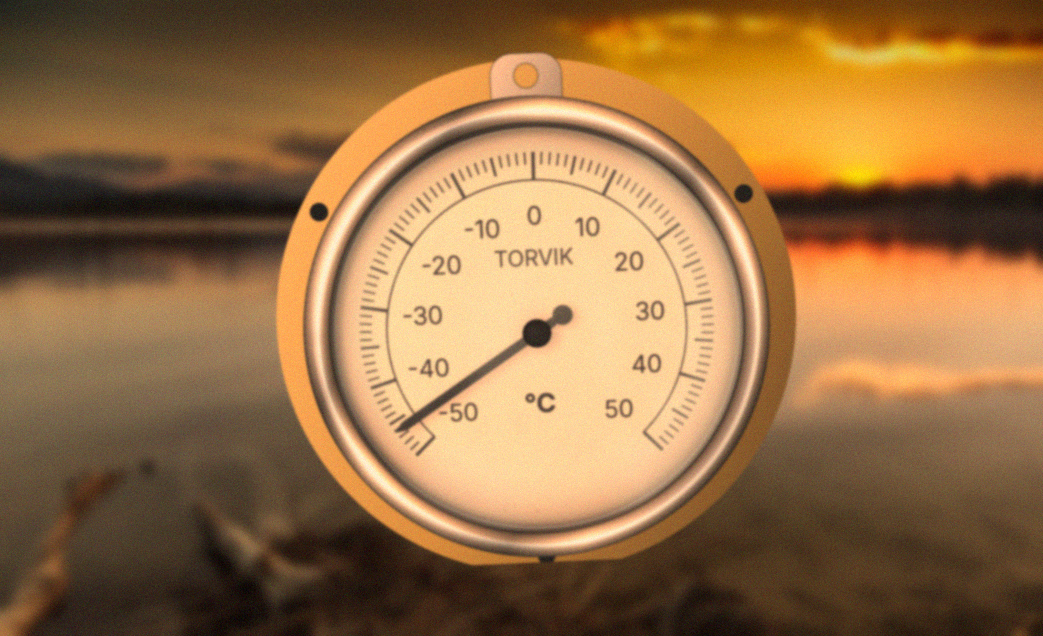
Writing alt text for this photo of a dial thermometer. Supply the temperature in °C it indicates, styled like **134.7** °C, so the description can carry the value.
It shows **-46** °C
